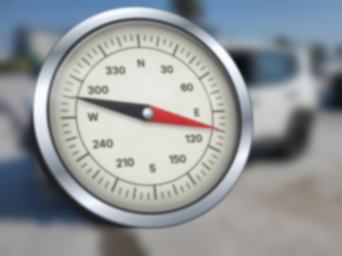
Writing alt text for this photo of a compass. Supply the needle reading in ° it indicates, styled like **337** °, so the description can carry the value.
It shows **105** °
